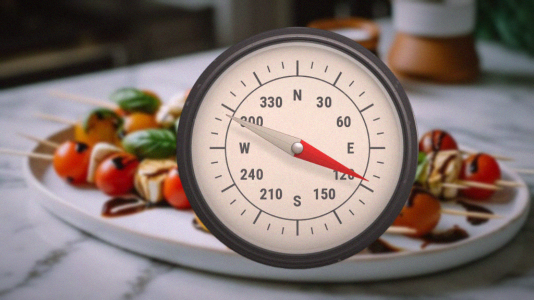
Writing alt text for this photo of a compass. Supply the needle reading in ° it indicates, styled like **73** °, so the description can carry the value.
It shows **115** °
